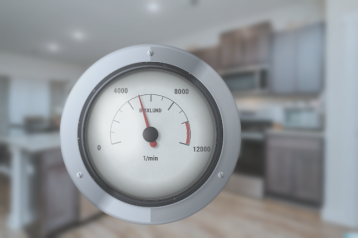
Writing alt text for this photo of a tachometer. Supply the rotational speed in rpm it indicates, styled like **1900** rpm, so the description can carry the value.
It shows **5000** rpm
